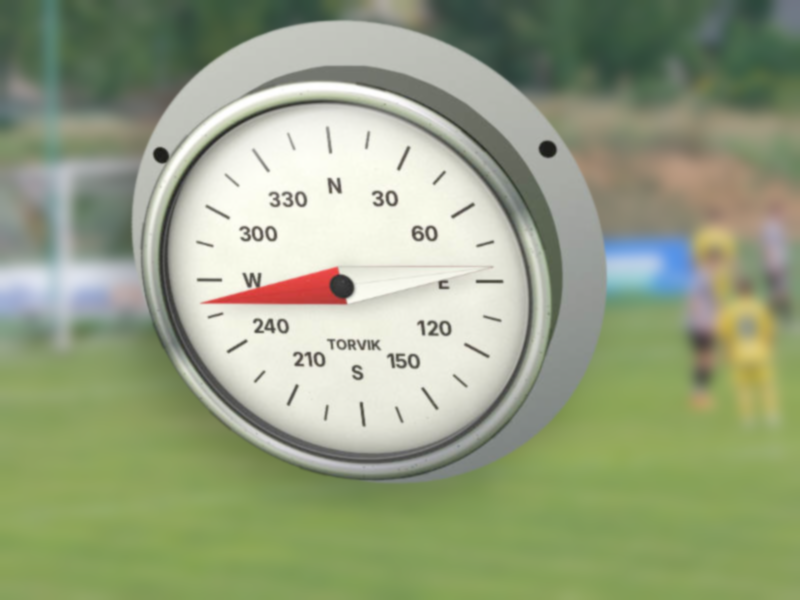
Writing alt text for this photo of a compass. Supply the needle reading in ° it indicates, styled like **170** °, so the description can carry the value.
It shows **262.5** °
